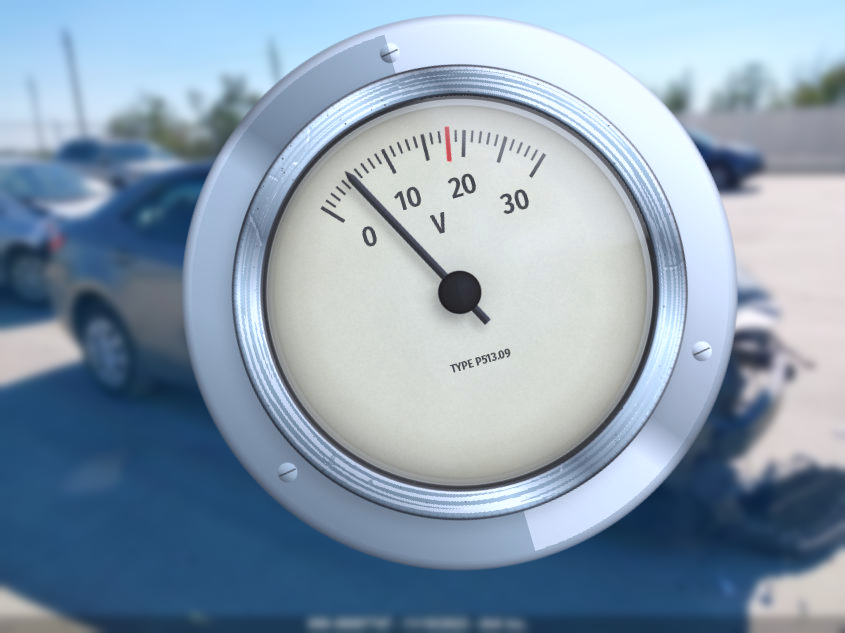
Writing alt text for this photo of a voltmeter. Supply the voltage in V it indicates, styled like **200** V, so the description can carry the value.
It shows **5** V
